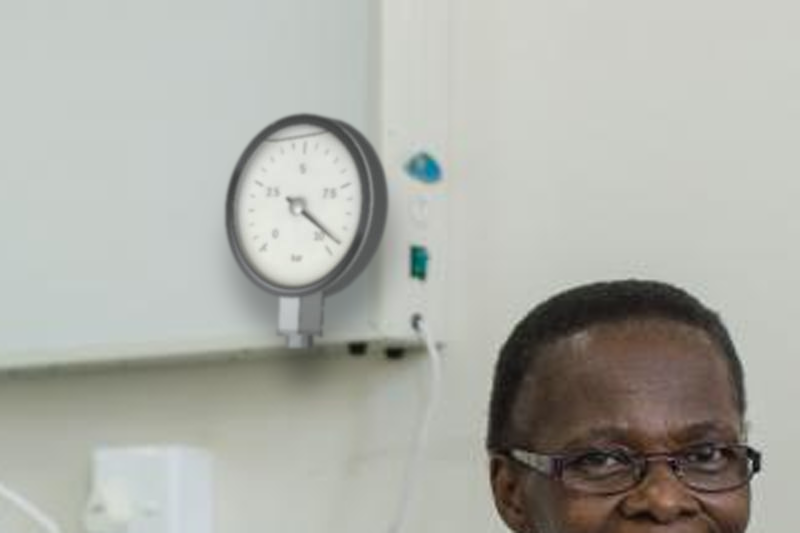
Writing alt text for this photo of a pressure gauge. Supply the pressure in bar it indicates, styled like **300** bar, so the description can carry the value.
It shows **9.5** bar
